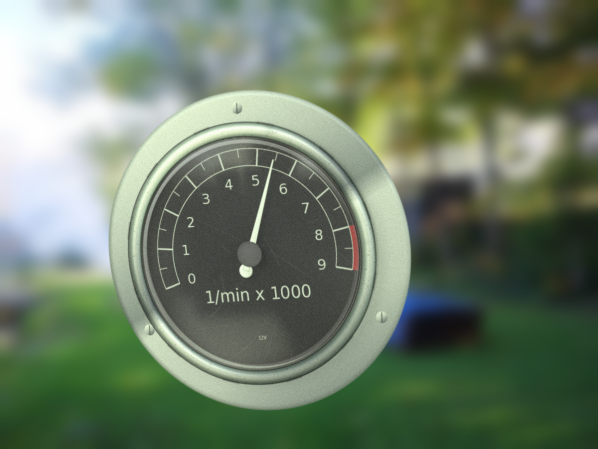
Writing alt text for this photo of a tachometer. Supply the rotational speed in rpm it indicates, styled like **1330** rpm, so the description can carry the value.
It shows **5500** rpm
